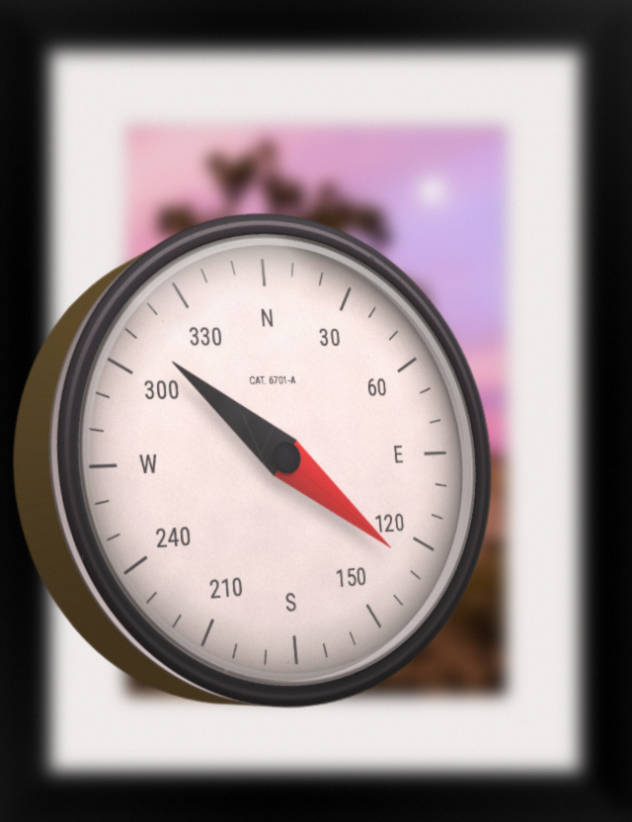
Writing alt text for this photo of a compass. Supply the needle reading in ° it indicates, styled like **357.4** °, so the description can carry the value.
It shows **130** °
